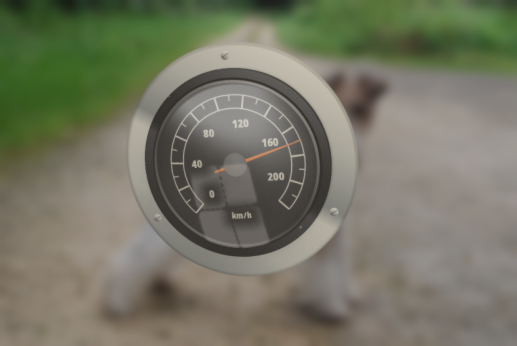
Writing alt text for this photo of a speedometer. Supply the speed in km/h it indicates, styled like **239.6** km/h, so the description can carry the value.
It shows **170** km/h
